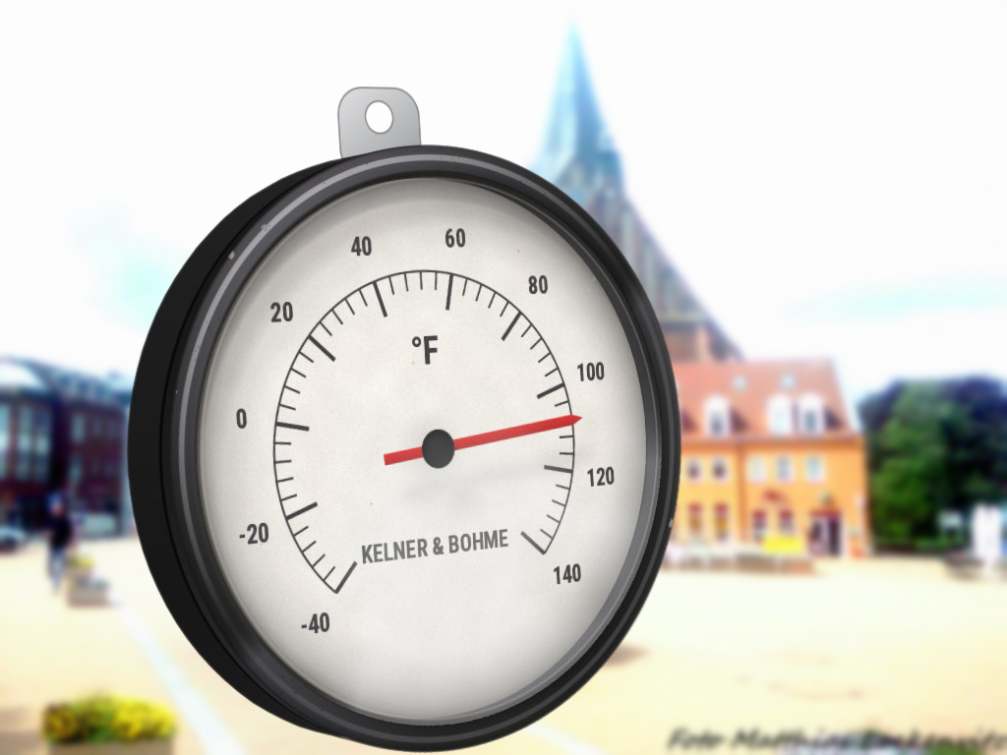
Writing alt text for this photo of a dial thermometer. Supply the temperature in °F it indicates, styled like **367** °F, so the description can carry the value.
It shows **108** °F
